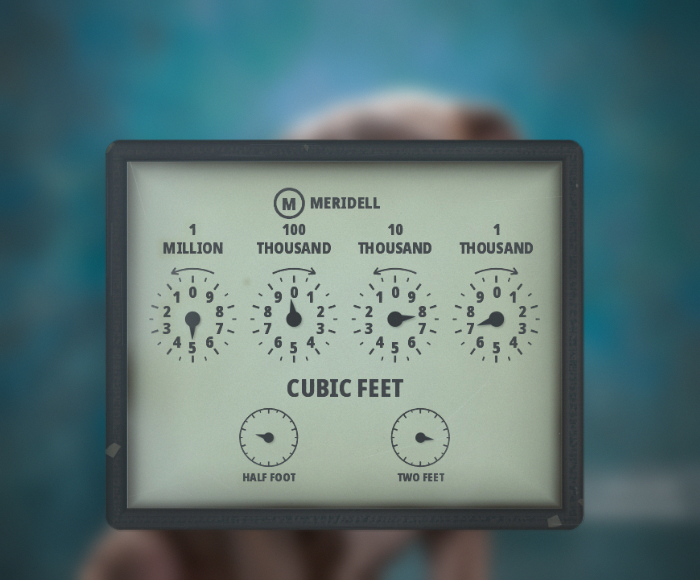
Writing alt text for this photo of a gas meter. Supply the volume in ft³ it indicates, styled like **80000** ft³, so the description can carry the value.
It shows **497700** ft³
